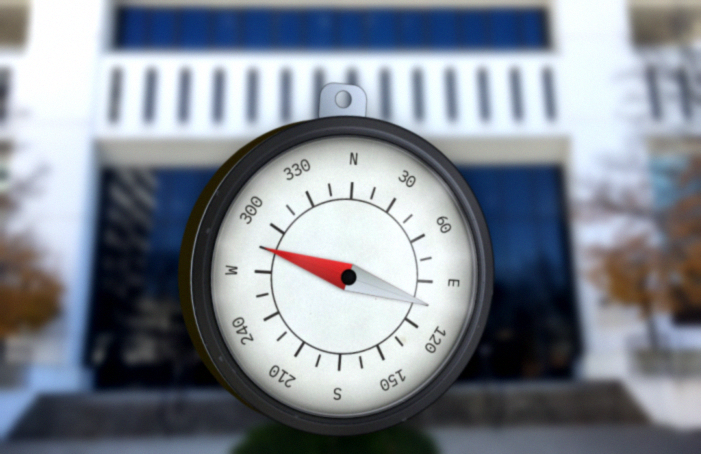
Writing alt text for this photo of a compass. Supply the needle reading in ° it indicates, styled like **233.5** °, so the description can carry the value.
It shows **285** °
